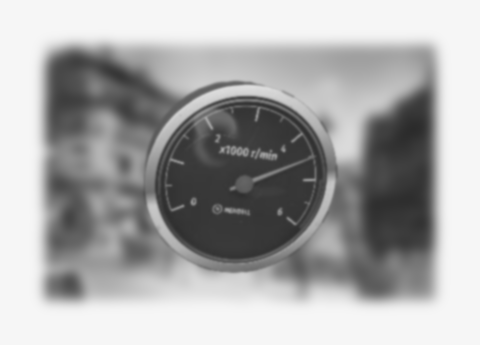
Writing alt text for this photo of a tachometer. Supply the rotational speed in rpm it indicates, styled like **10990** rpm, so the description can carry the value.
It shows **4500** rpm
